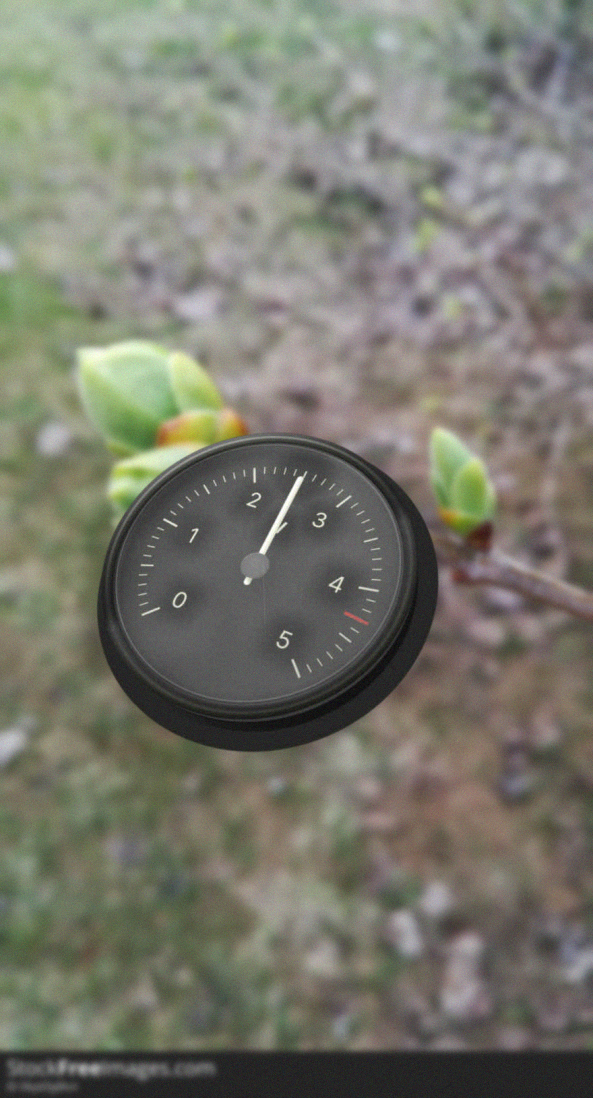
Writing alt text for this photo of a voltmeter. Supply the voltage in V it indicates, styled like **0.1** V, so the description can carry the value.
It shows **2.5** V
